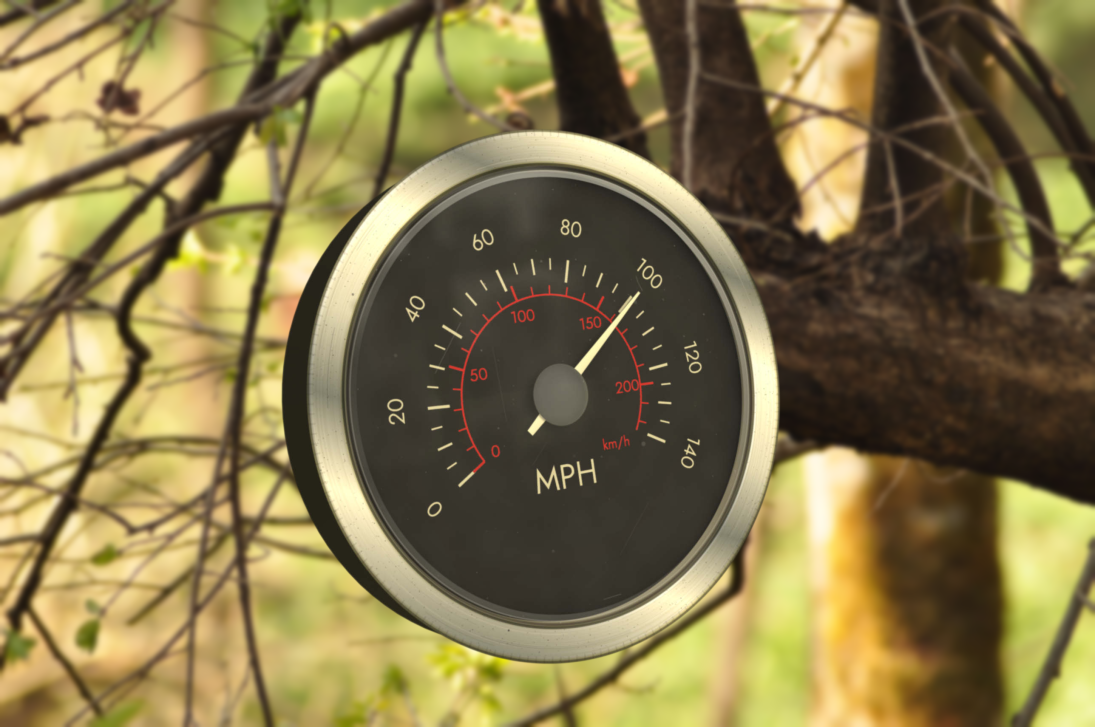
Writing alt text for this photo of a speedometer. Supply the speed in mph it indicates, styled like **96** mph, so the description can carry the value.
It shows **100** mph
